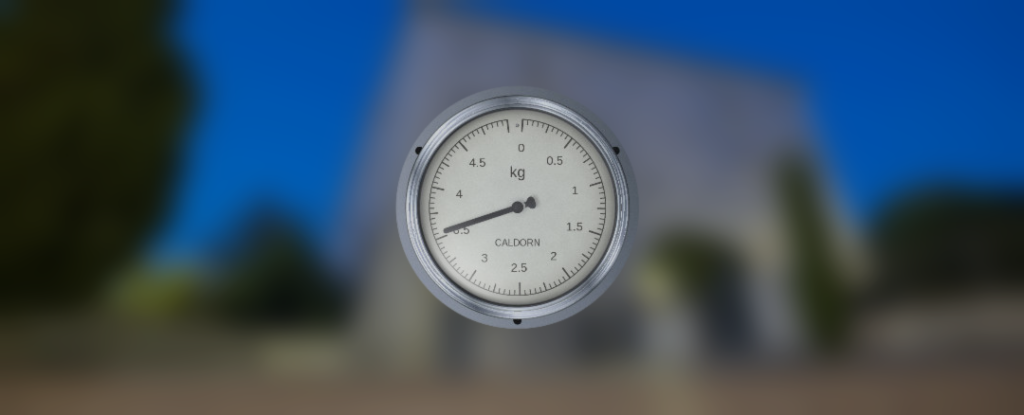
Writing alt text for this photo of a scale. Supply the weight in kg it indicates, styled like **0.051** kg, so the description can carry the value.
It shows **3.55** kg
